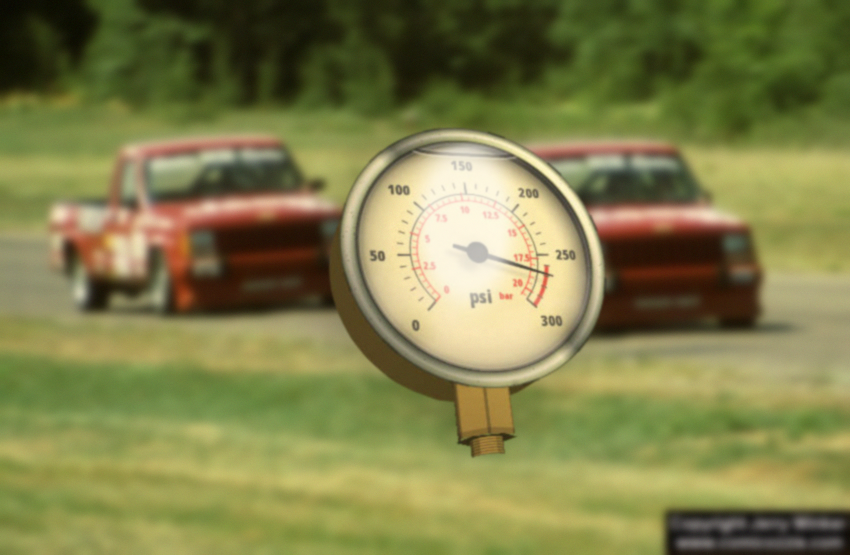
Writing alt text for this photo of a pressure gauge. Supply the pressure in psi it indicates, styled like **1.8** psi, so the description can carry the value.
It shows **270** psi
